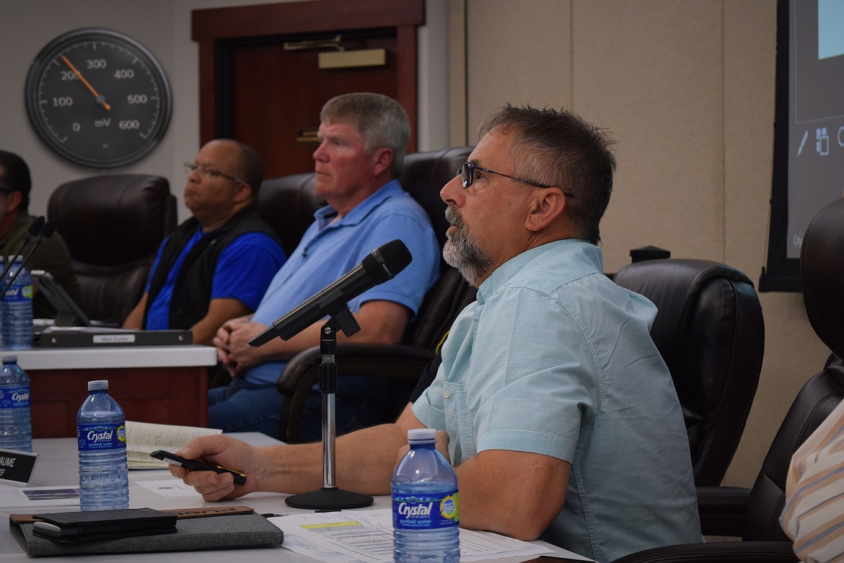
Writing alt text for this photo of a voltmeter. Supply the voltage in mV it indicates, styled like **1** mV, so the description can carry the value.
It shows **220** mV
